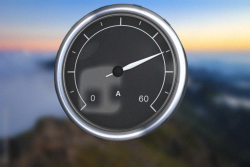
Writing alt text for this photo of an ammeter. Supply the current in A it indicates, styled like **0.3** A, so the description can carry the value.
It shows **45** A
